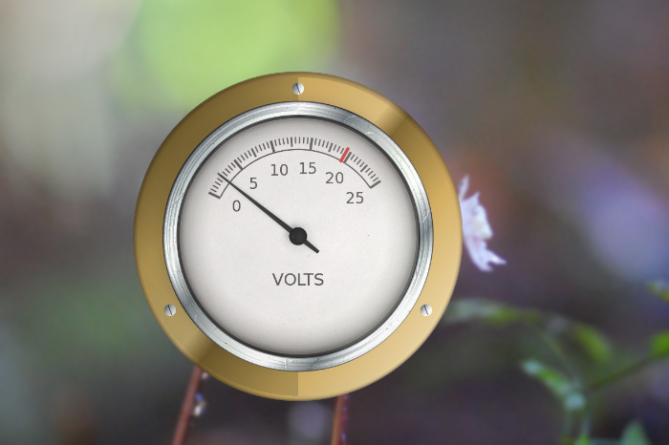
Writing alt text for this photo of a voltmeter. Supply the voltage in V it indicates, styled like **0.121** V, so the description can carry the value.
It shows **2.5** V
